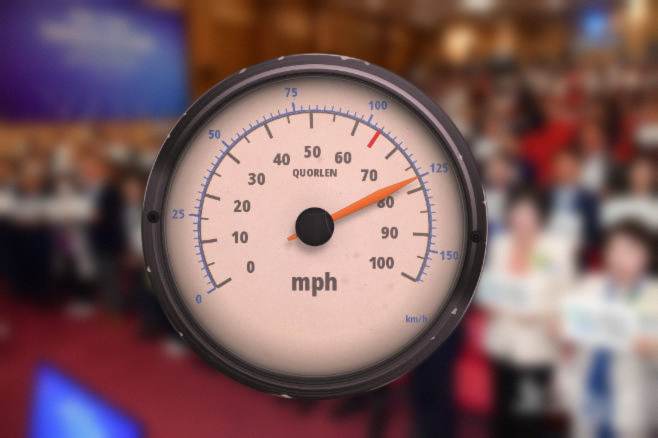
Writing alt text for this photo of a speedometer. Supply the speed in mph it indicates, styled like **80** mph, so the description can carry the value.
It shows **77.5** mph
